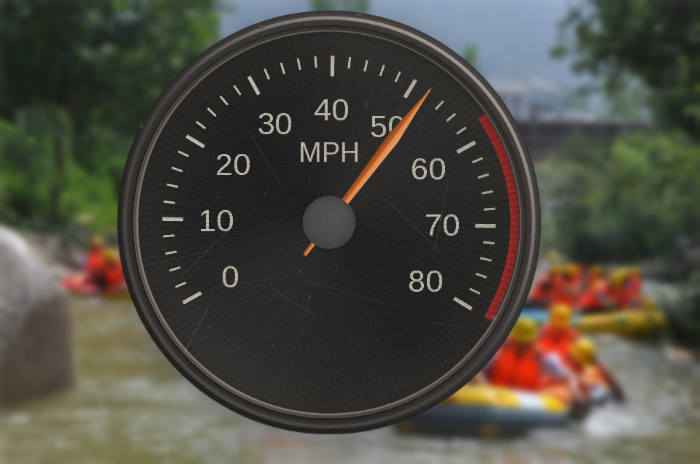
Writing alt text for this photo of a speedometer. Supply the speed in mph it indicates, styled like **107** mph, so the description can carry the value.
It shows **52** mph
